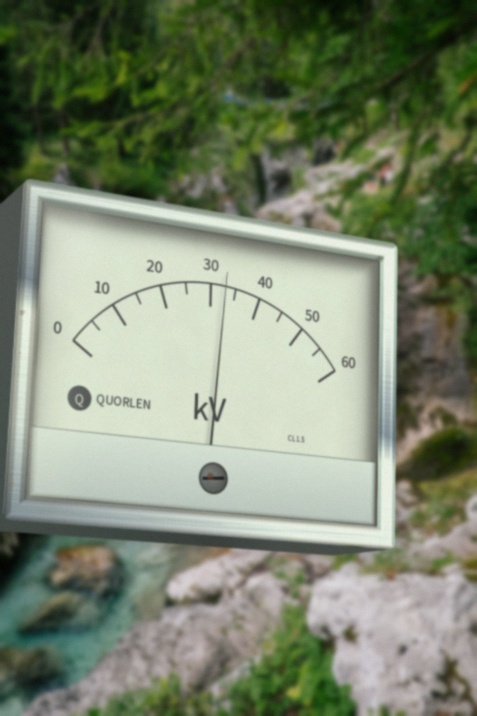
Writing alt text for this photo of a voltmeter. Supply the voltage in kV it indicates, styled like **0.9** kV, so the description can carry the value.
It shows **32.5** kV
